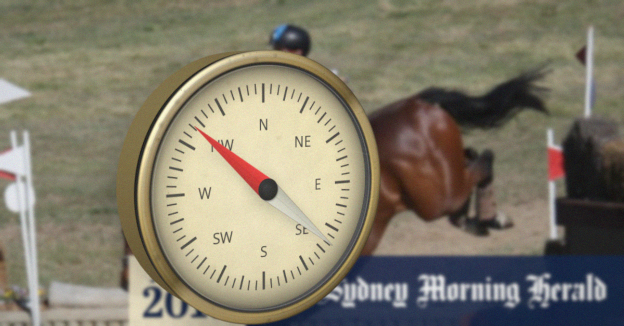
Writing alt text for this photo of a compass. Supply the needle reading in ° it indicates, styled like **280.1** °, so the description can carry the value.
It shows **310** °
